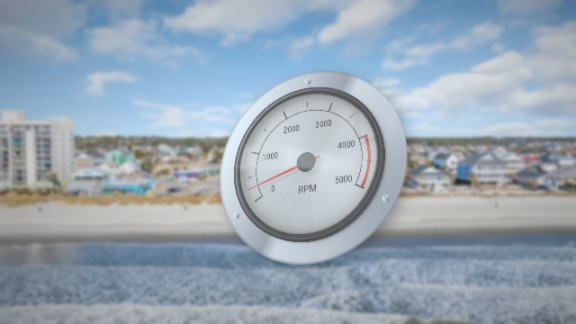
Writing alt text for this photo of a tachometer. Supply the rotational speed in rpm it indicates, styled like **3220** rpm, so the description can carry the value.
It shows **250** rpm
